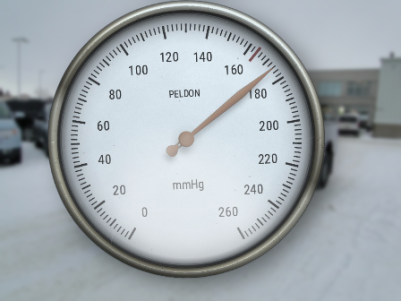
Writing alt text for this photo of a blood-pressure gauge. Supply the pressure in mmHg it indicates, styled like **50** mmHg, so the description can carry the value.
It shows **174** mmHg
